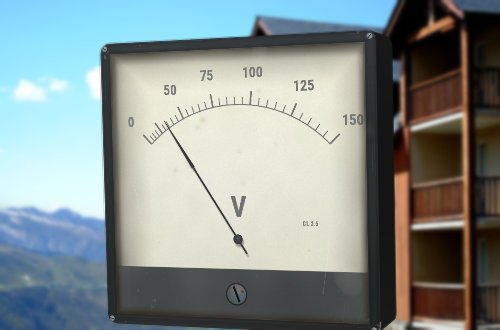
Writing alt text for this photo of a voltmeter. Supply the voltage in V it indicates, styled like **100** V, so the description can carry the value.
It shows **35** V
